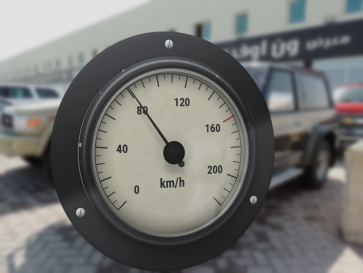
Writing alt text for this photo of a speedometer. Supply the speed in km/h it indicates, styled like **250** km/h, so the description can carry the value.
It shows **80** km/h
